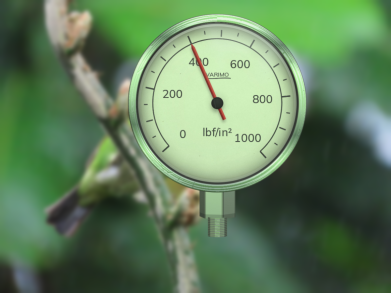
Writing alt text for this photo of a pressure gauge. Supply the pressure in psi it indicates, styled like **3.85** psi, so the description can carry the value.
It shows **400** psi
